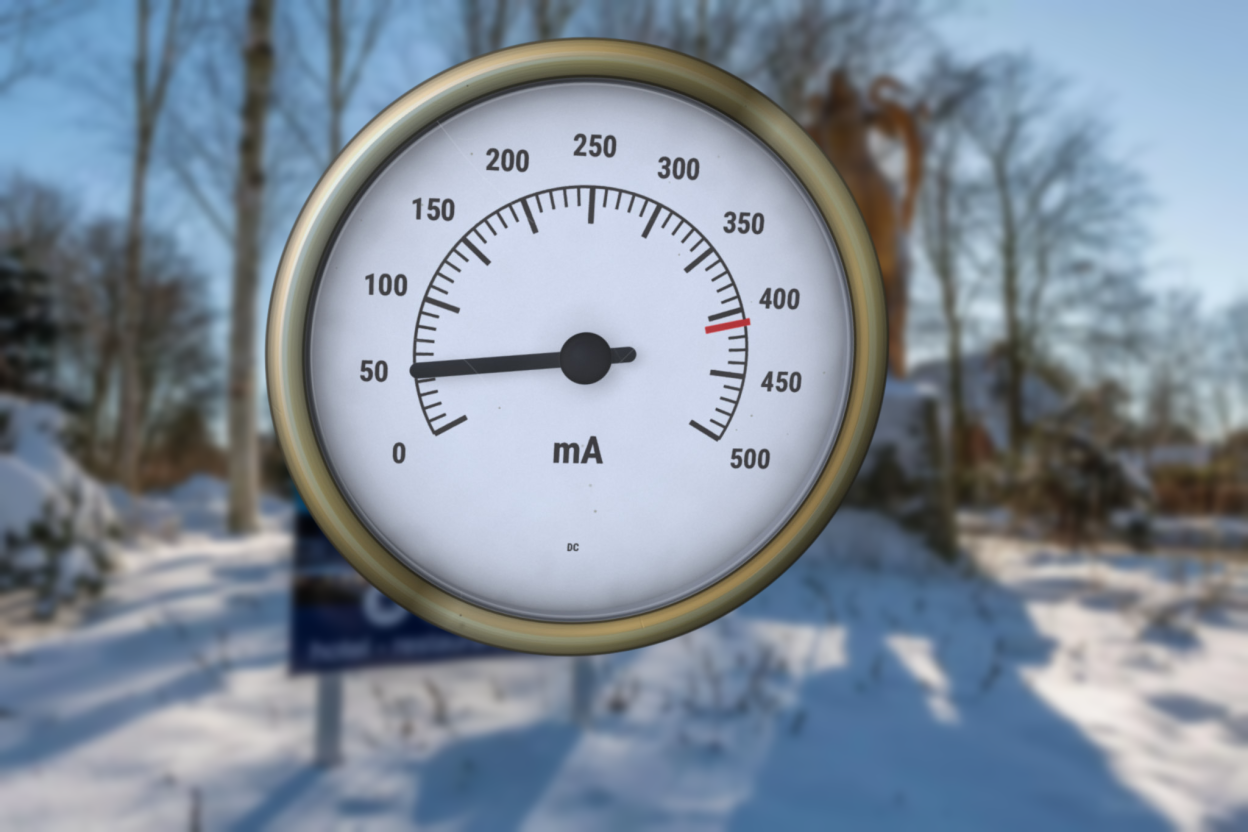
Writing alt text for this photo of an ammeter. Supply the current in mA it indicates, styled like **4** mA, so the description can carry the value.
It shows **50** mA
